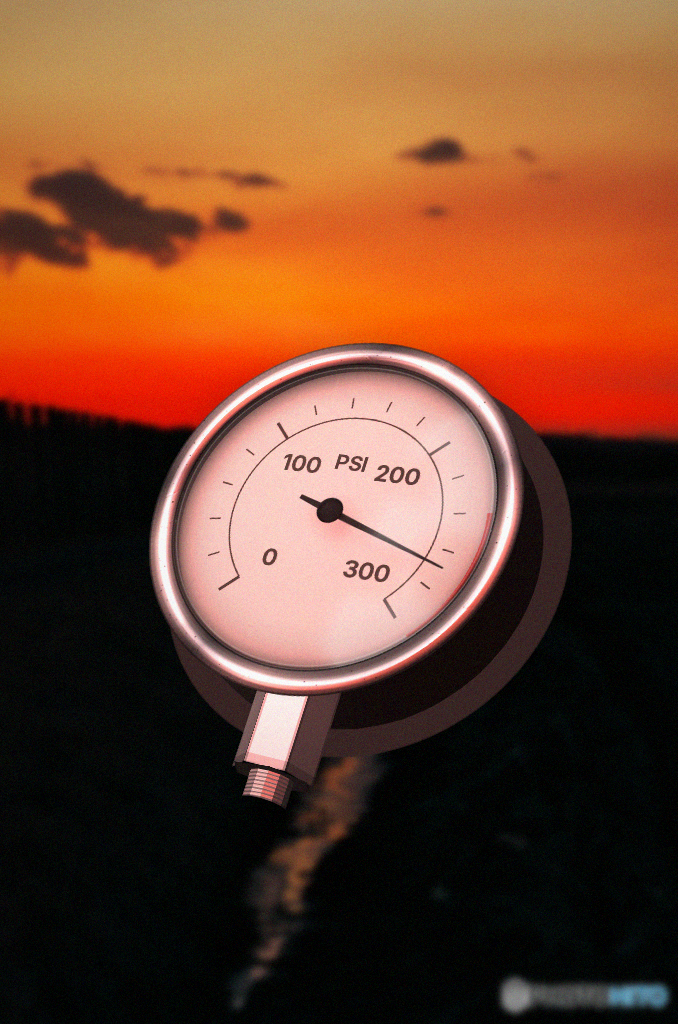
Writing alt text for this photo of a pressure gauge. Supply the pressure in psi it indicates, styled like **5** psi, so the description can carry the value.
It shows **270** psi
